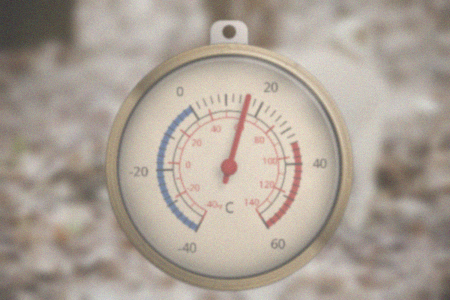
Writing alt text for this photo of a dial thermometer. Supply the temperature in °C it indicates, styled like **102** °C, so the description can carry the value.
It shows **16** °C
